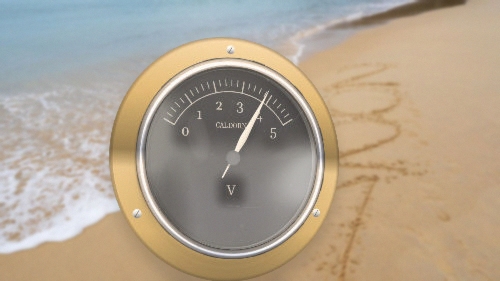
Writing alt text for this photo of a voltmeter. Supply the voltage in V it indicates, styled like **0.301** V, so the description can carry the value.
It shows **3.8** V
